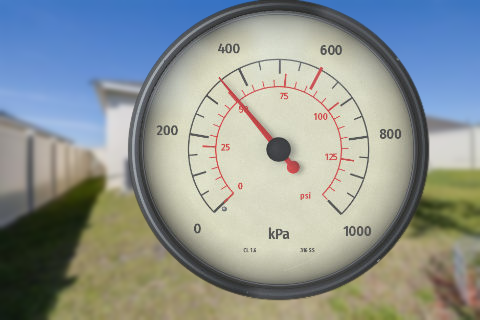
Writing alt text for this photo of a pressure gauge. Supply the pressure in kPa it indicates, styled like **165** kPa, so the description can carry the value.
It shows **350** kPa
